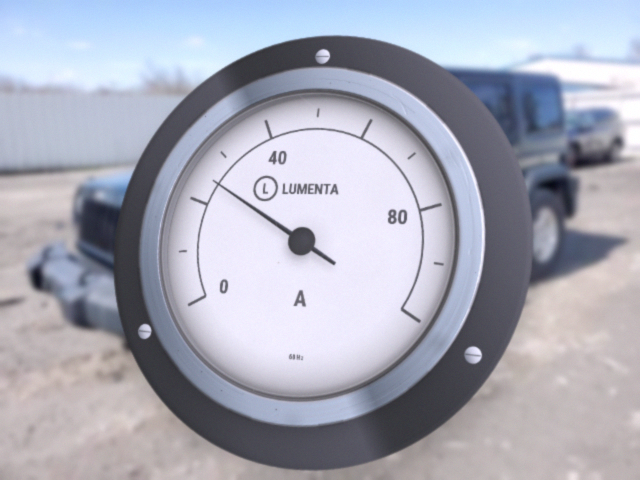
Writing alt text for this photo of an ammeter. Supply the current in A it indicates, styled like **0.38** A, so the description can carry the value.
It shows **25** A
